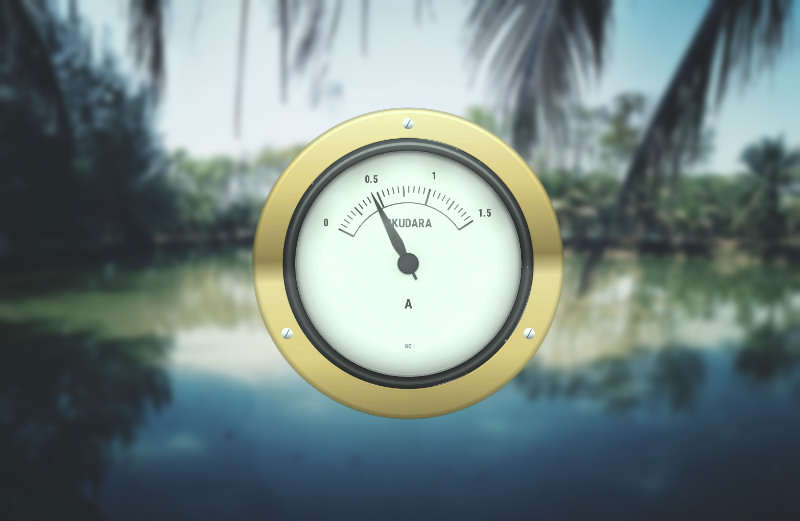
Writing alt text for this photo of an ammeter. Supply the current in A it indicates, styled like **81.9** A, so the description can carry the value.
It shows **0.45** A
